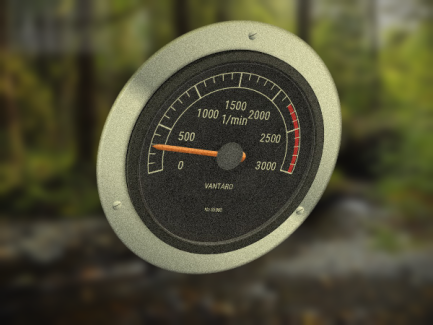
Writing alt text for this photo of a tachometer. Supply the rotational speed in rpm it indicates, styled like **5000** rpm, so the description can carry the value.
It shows **300** rpm
